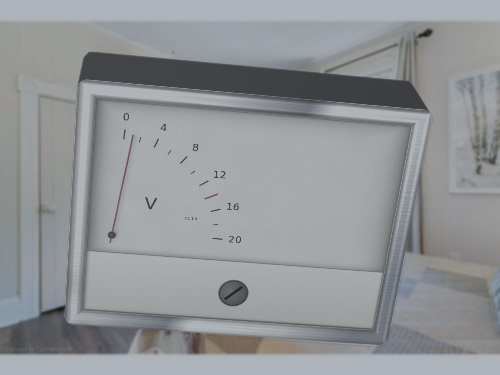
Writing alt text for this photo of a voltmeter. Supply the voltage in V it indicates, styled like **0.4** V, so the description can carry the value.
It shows **1** V
